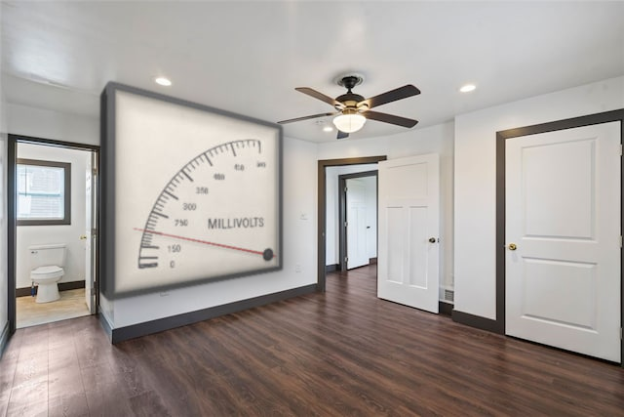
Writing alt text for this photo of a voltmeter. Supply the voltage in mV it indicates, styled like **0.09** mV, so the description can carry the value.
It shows **200** mV
